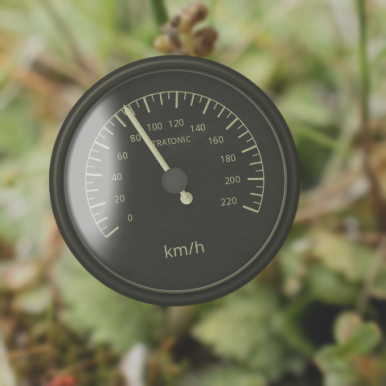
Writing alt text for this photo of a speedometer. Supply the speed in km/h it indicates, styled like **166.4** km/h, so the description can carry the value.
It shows **87.5** km/h
